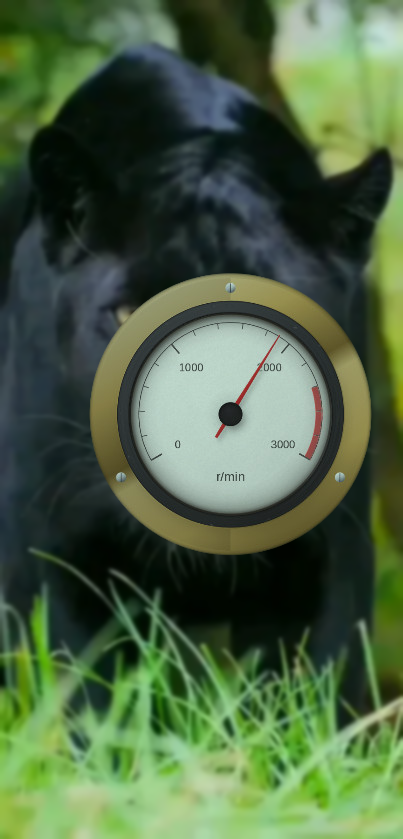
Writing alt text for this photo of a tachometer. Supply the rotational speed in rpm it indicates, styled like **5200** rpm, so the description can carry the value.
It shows **1900** rpm
